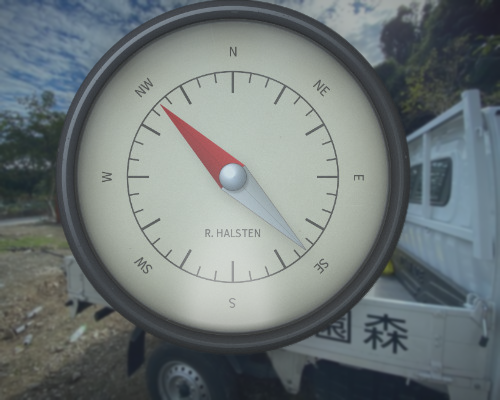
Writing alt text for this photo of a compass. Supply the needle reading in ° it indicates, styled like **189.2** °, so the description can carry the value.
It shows **315** °
